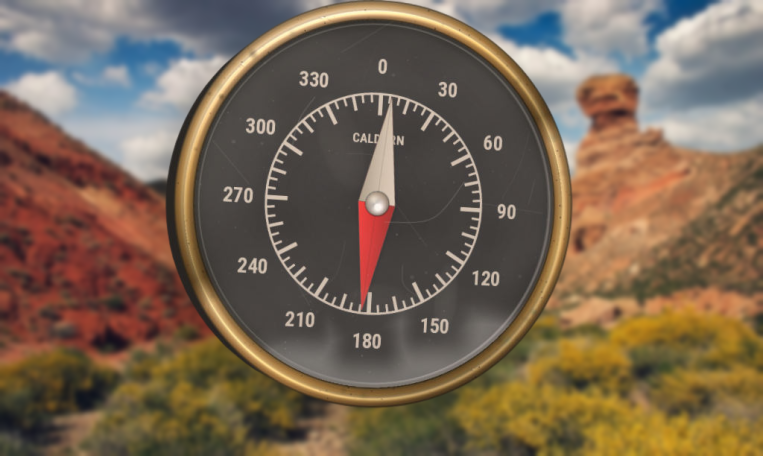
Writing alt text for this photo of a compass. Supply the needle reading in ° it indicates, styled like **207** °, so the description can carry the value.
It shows **185** °
